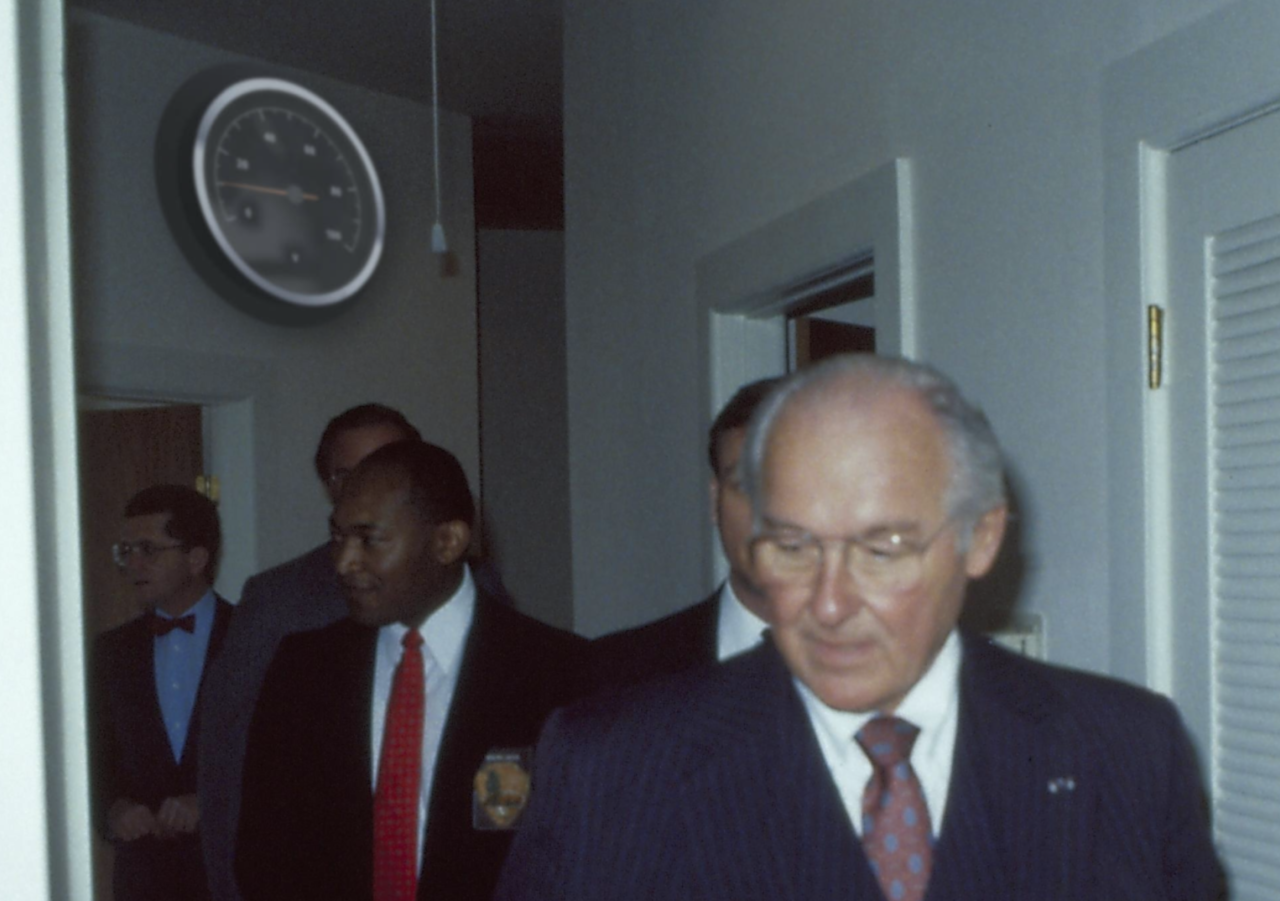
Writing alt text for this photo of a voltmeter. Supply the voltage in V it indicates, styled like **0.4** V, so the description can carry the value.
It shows **10** V
